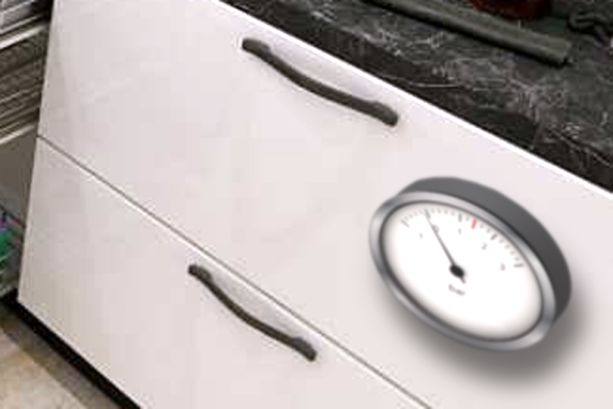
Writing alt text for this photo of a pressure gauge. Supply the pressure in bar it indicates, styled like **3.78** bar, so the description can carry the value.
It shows **0** bar
